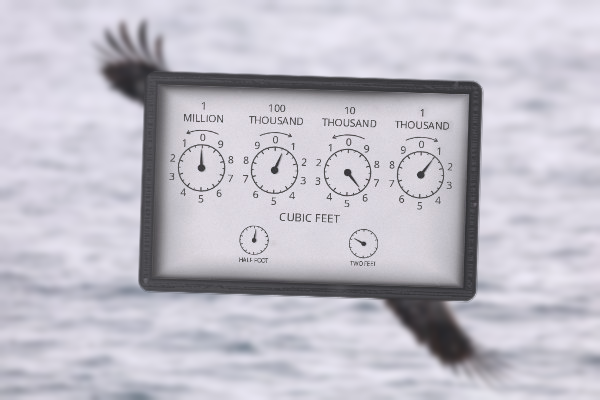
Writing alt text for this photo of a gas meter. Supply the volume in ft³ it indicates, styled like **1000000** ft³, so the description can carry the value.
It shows **6100** ft³
